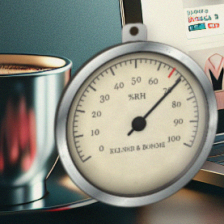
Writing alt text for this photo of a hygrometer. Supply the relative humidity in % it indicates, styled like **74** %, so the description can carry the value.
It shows **70** %
